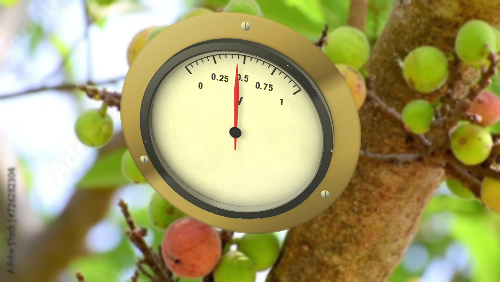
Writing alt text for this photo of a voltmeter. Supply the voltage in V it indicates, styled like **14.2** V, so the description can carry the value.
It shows **0.45** V
